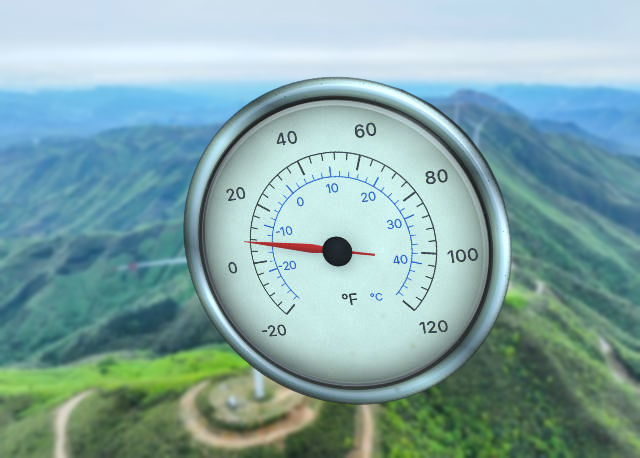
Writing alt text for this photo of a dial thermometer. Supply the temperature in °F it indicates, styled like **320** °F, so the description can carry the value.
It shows **8** °F
